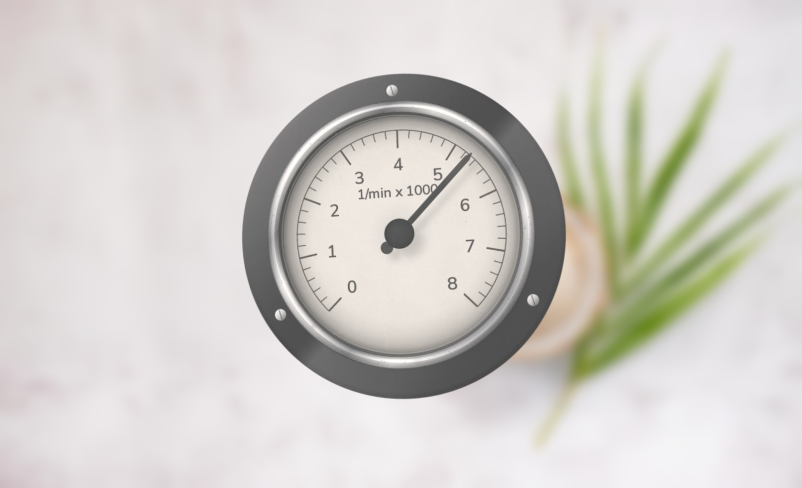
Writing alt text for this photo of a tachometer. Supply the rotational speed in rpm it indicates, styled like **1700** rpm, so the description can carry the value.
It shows **5300** rpm
